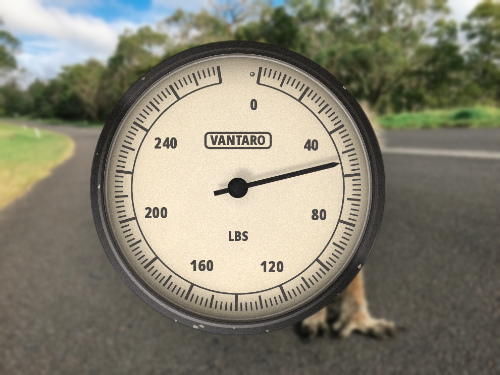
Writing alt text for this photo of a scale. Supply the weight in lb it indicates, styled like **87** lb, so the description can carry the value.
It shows **54** lb
